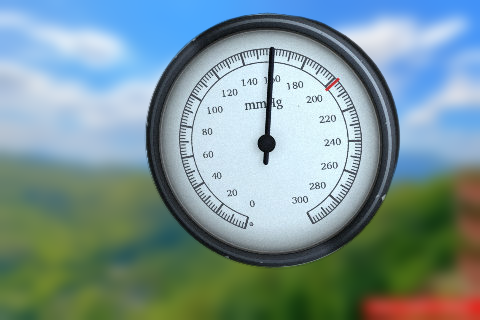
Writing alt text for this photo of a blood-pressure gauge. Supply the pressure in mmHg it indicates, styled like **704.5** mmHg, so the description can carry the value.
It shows **160** mmHg
